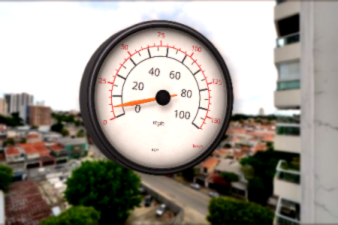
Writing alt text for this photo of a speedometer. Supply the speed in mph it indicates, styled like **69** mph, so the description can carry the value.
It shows **5** mph
